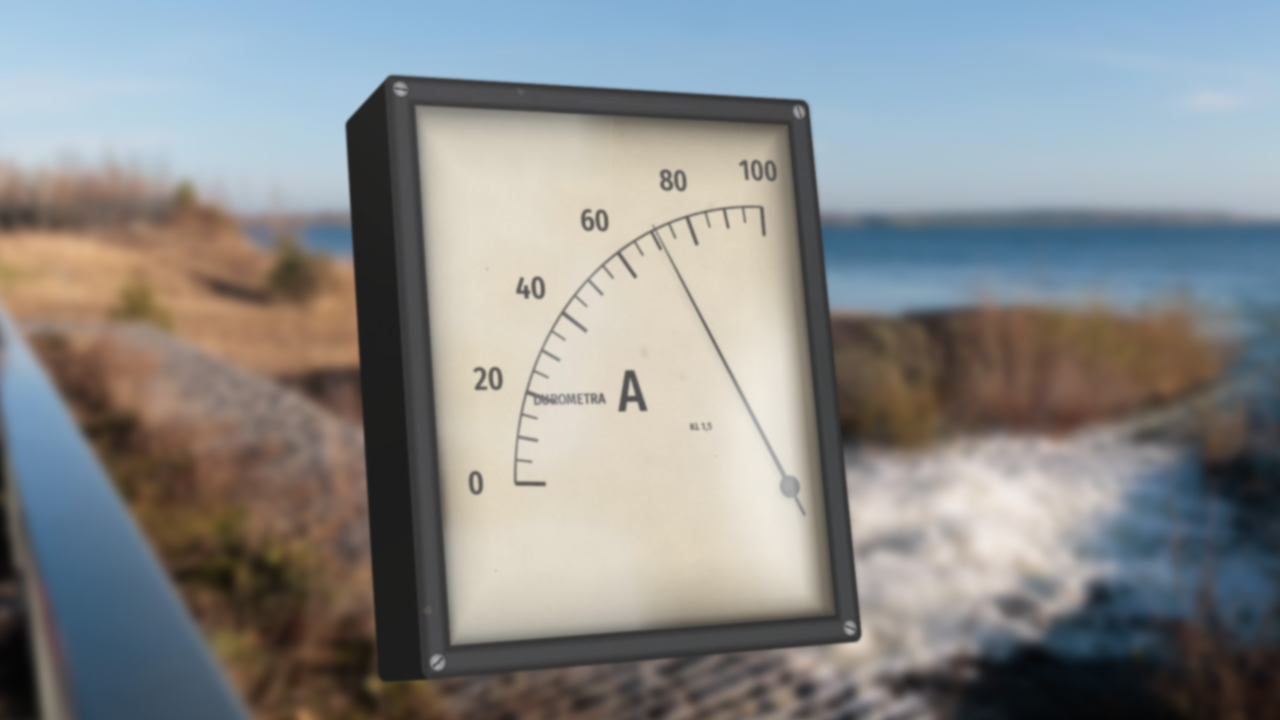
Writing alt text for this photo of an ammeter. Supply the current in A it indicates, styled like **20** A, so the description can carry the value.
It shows **70** A
